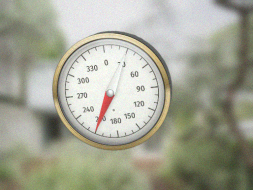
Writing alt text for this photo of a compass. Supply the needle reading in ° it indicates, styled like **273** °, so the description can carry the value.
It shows **210** °
